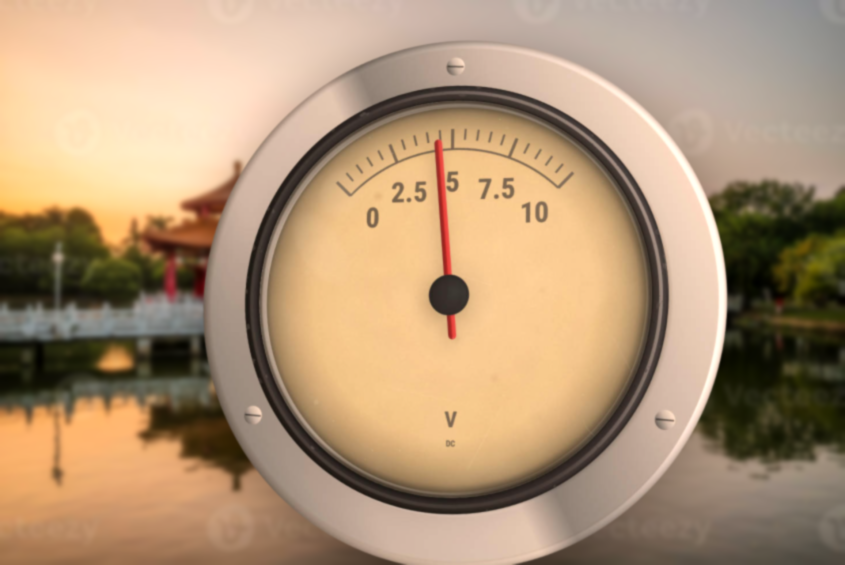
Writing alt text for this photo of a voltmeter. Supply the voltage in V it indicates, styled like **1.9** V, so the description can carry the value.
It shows **4.5** V
